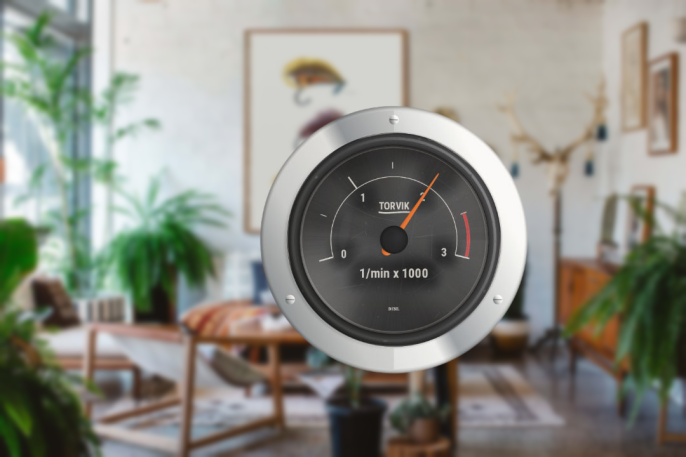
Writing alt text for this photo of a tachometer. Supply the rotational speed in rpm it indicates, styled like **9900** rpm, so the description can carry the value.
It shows **2000** rpm
